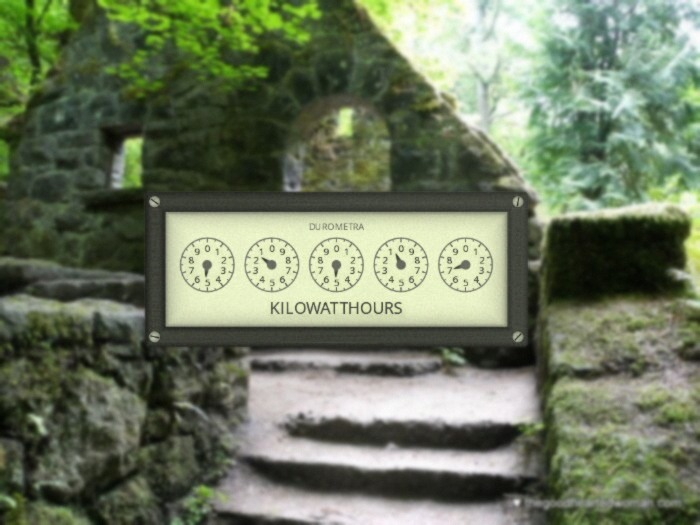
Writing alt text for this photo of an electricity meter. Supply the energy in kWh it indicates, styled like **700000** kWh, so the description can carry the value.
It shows **51507** kWh
